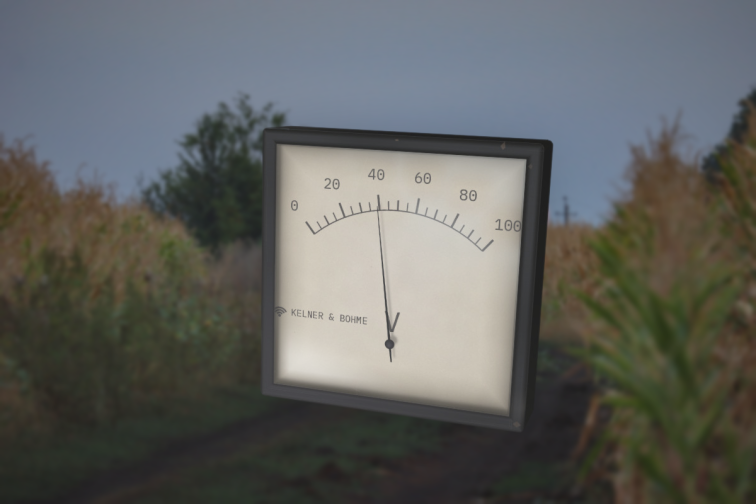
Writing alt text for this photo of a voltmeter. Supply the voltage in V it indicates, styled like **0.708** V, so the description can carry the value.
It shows **40** V
